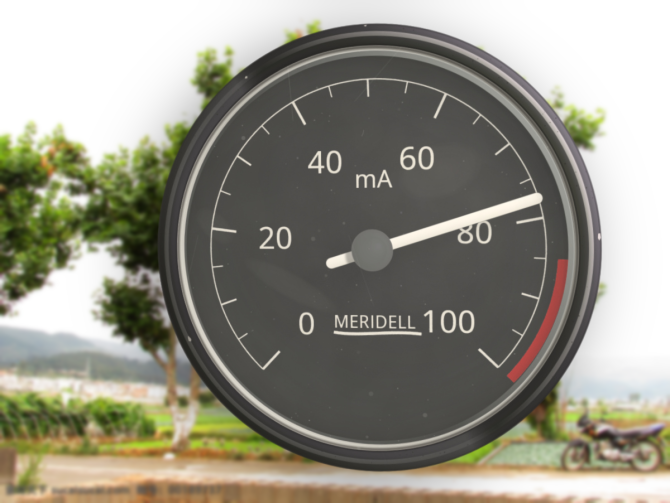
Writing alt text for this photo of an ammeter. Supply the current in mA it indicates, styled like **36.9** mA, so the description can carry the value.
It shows **77.5** mA
